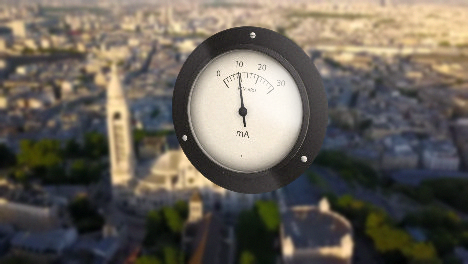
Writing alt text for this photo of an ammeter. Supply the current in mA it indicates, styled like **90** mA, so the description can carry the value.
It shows **10** mA
